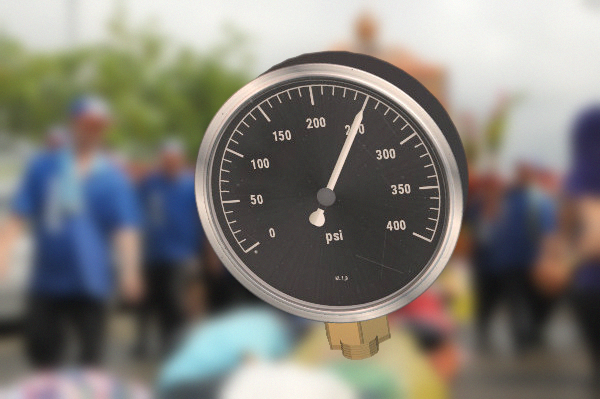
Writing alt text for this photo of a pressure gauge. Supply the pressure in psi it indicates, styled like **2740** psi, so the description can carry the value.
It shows **250** psi
